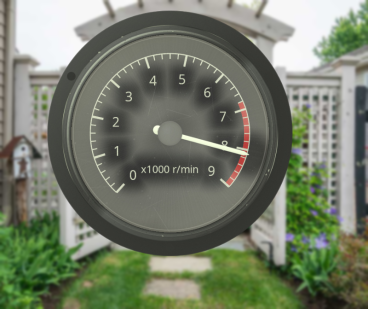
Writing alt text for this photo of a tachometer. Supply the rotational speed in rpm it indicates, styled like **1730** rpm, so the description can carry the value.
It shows **8100** rpm
